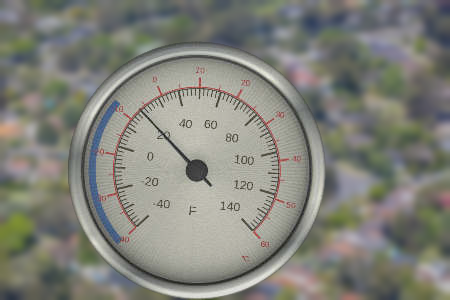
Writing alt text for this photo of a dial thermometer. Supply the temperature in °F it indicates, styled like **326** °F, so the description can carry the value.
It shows **20** °F
